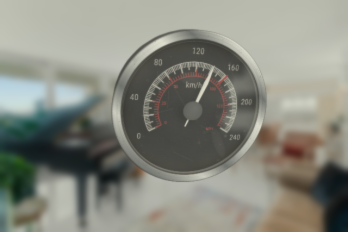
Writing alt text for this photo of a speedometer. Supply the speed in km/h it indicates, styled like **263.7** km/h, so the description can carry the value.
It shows **140** km/h
